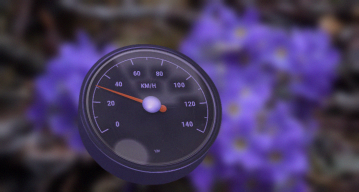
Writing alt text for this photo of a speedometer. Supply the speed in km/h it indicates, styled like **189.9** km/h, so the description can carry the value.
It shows **30** km/h
